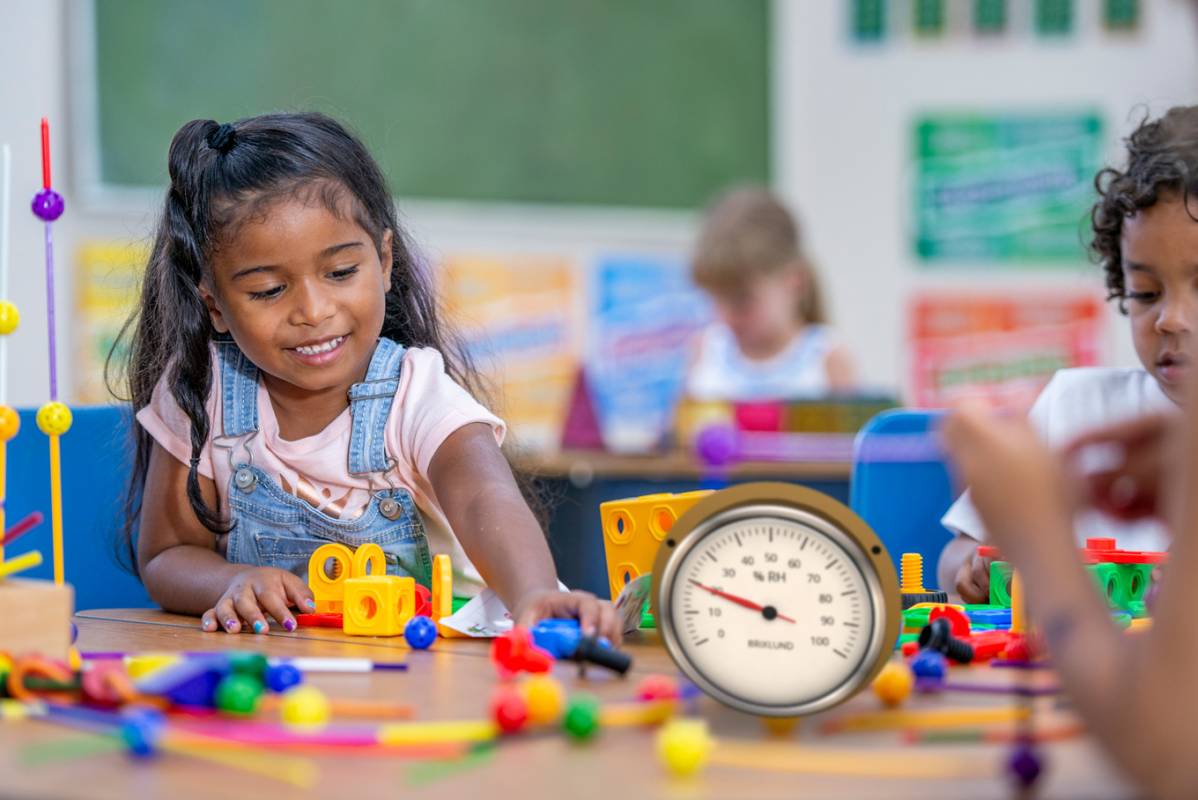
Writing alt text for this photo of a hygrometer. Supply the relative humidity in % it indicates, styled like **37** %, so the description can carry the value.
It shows **20** %
